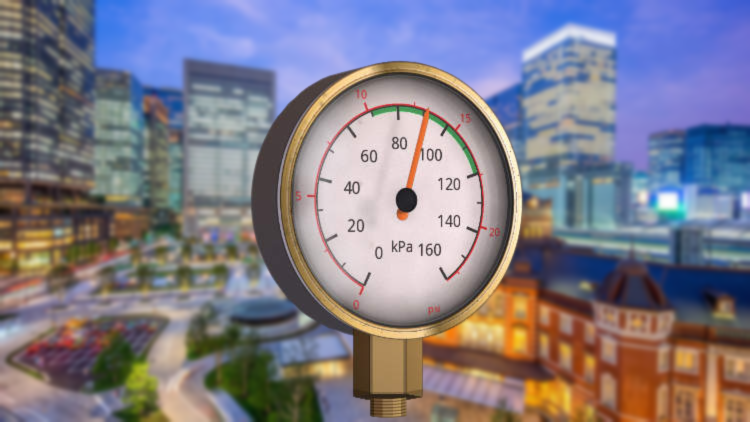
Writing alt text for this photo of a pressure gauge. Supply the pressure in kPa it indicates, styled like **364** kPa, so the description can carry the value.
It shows **90** kPa
